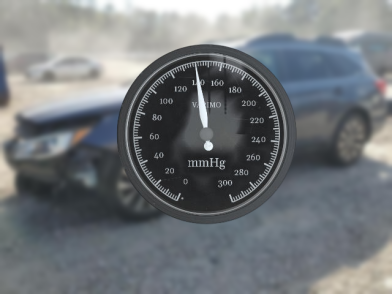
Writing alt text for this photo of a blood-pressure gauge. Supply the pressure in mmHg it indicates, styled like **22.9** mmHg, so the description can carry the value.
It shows **140** mmHg
